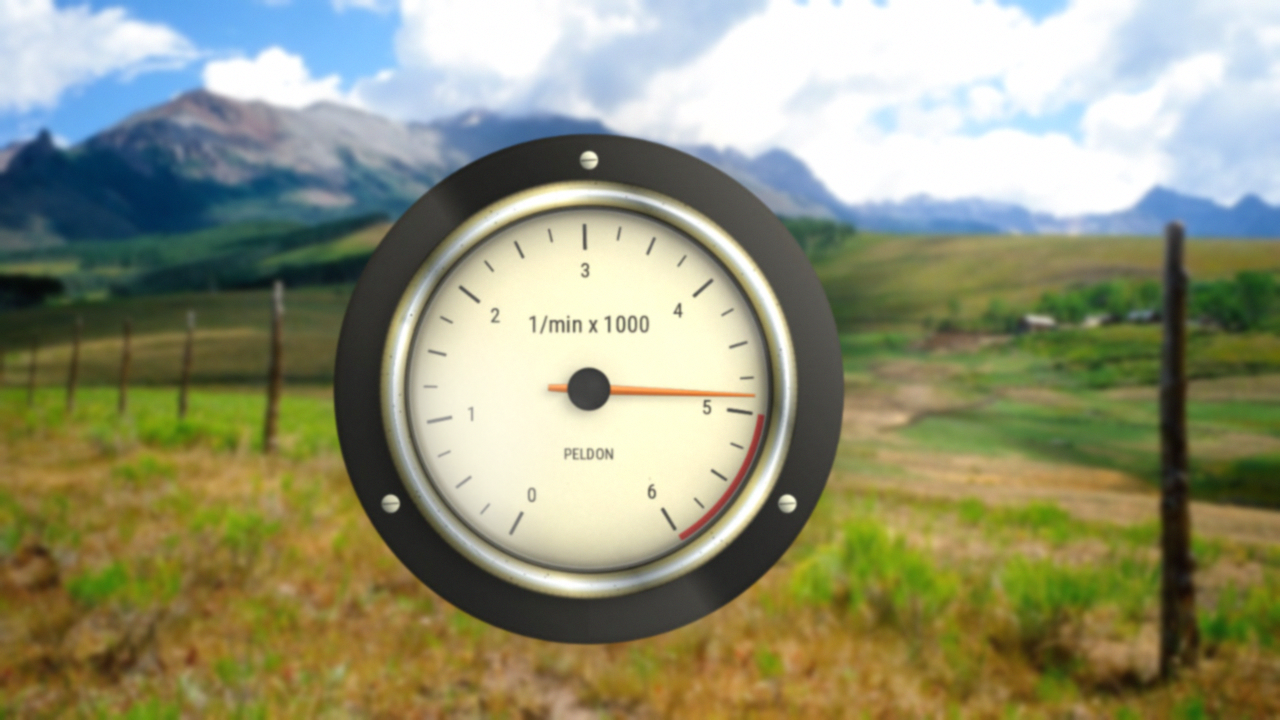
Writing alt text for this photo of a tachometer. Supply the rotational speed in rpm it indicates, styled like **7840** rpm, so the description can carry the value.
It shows **4875** rpm
